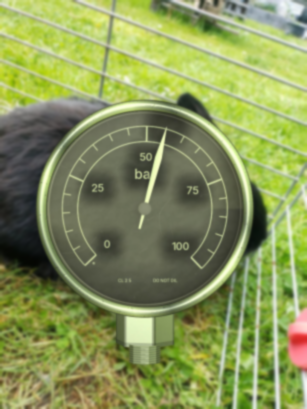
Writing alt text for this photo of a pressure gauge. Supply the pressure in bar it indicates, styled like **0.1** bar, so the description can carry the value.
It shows **55** bar
